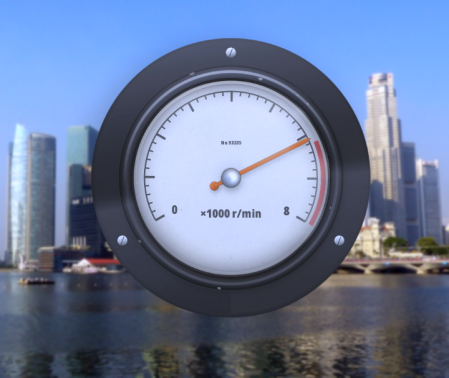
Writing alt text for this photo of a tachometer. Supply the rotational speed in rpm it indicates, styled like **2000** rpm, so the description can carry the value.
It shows **6100** rpm
